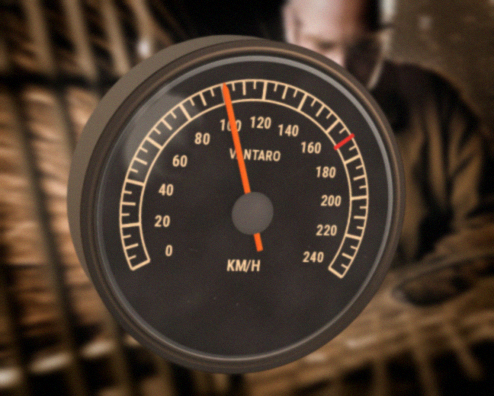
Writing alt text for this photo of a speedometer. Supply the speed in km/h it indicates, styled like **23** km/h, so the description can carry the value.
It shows **100** km/h
